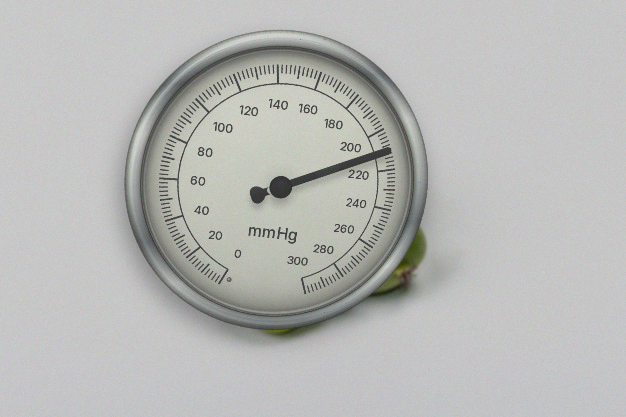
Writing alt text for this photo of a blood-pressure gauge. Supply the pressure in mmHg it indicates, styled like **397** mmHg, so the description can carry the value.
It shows **210** mmHg
